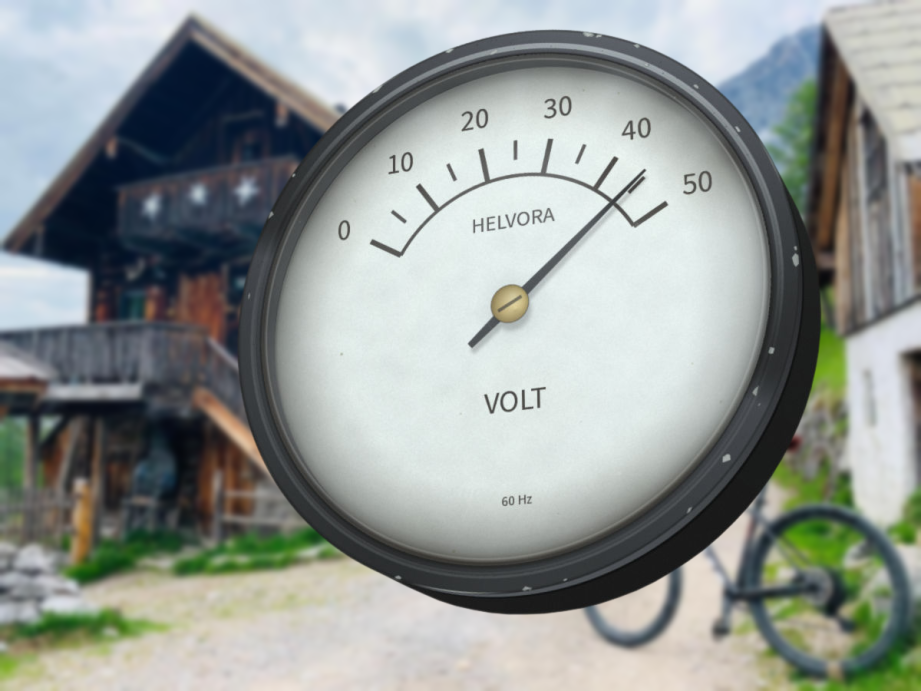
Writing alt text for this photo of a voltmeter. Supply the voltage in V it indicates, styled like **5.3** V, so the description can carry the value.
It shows **45** V
